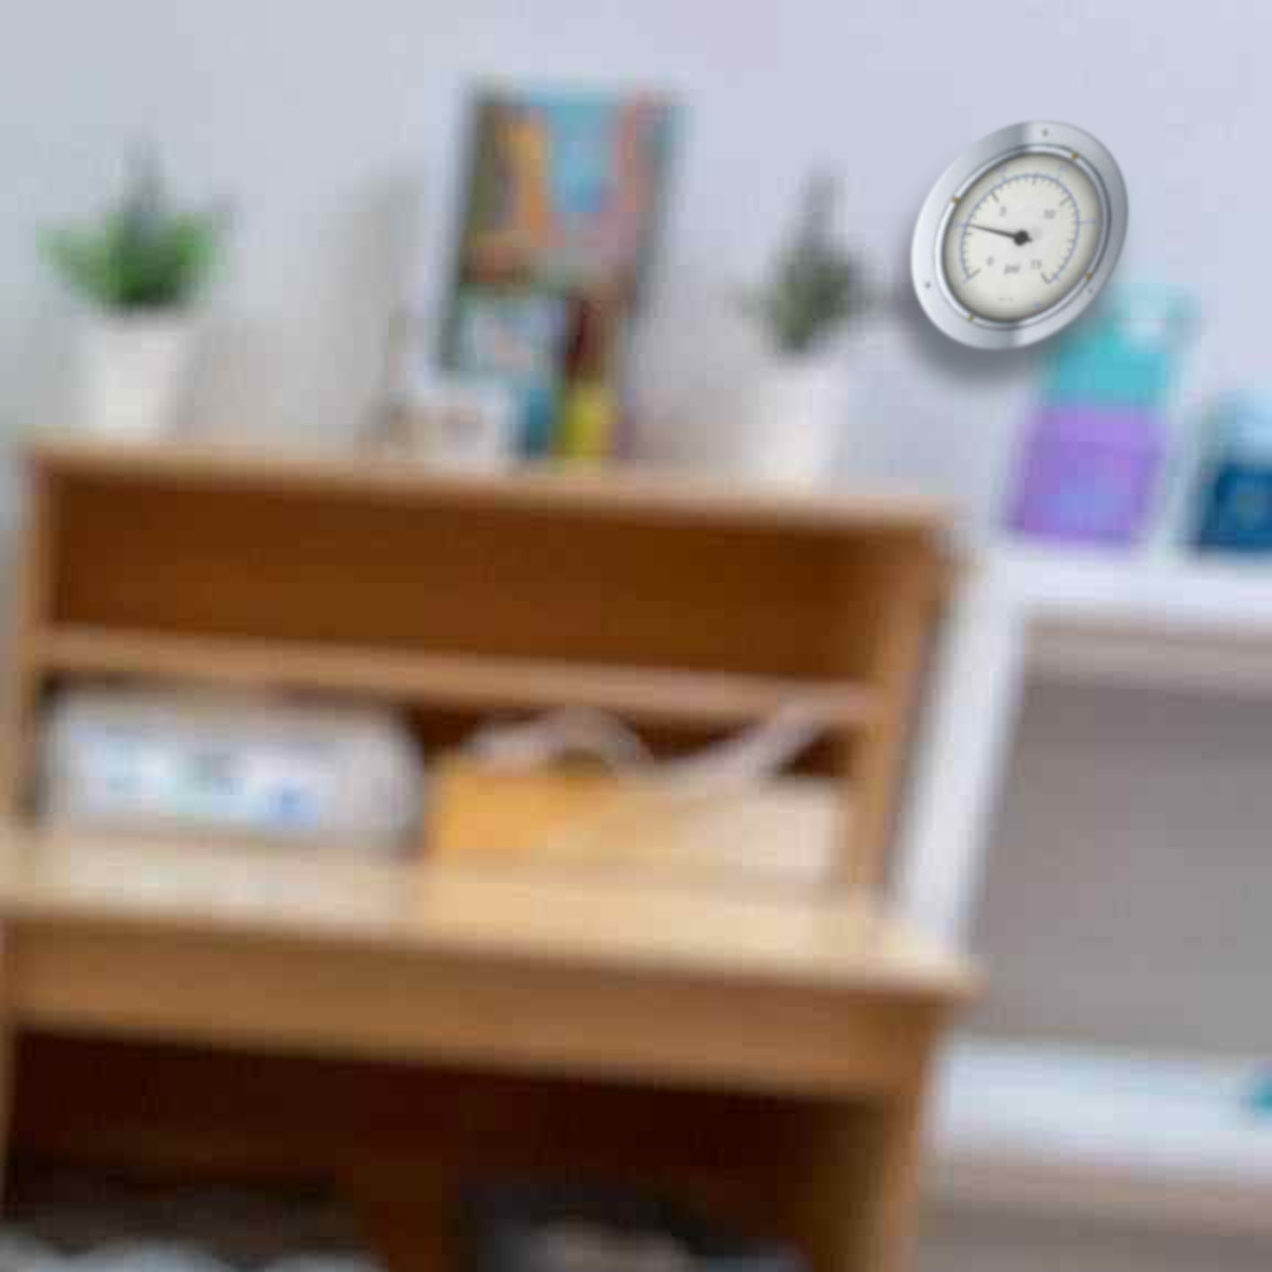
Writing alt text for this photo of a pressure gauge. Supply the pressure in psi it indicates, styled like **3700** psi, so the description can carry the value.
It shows **3** psi
